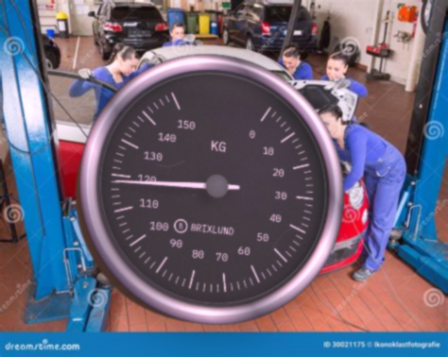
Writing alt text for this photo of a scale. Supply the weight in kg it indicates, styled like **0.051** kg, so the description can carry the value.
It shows **118** kg
